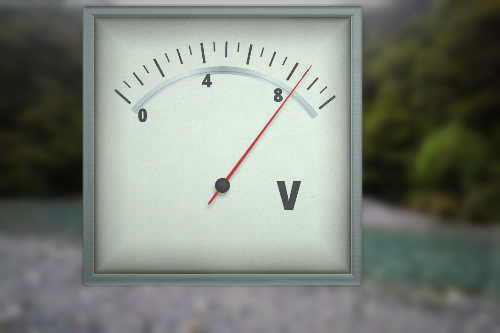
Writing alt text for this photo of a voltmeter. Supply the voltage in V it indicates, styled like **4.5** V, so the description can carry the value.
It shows **8.5** V
